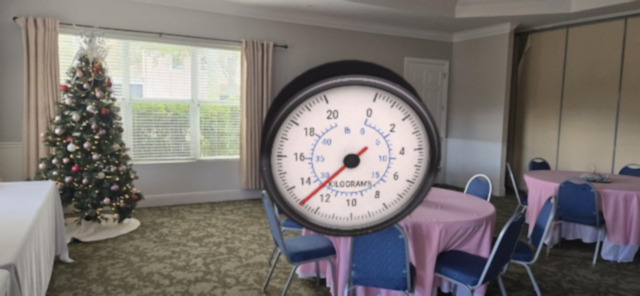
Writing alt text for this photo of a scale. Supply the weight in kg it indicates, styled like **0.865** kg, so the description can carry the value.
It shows **13** kg
